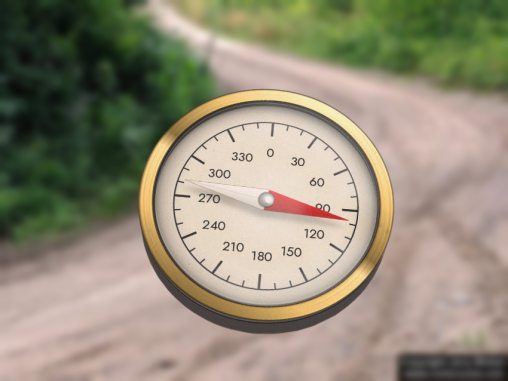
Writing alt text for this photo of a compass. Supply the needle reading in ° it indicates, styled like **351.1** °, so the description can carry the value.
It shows **100** °
